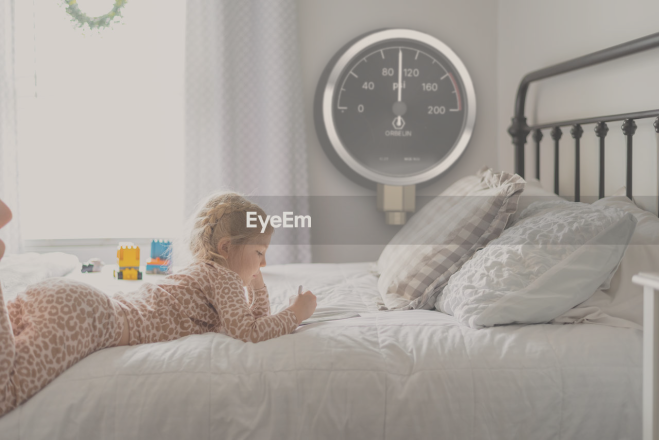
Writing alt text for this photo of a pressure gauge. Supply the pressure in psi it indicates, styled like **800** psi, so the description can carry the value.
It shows **100** psi
